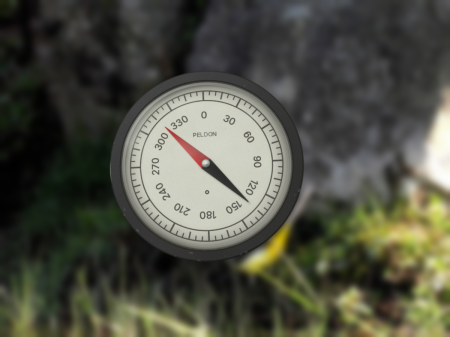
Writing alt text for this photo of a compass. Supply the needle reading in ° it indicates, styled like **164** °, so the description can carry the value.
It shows **315** °
